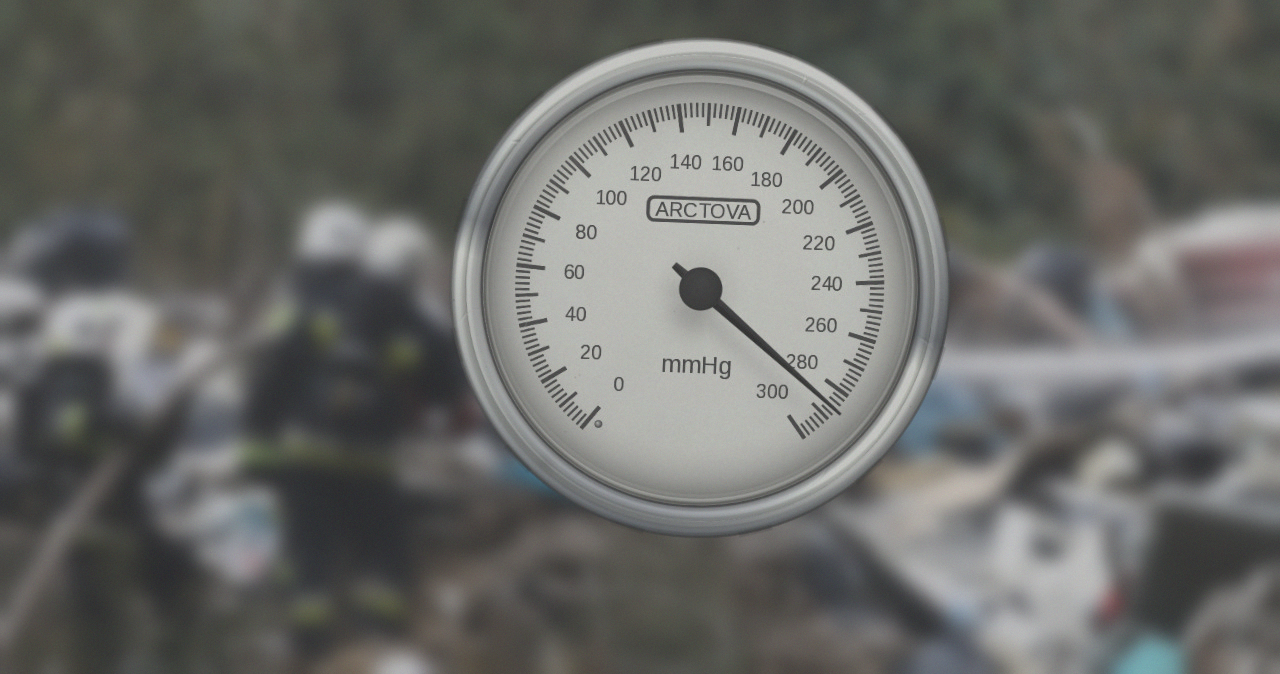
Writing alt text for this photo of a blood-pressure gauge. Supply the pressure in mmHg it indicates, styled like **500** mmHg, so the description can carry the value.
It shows **286** mmHg
